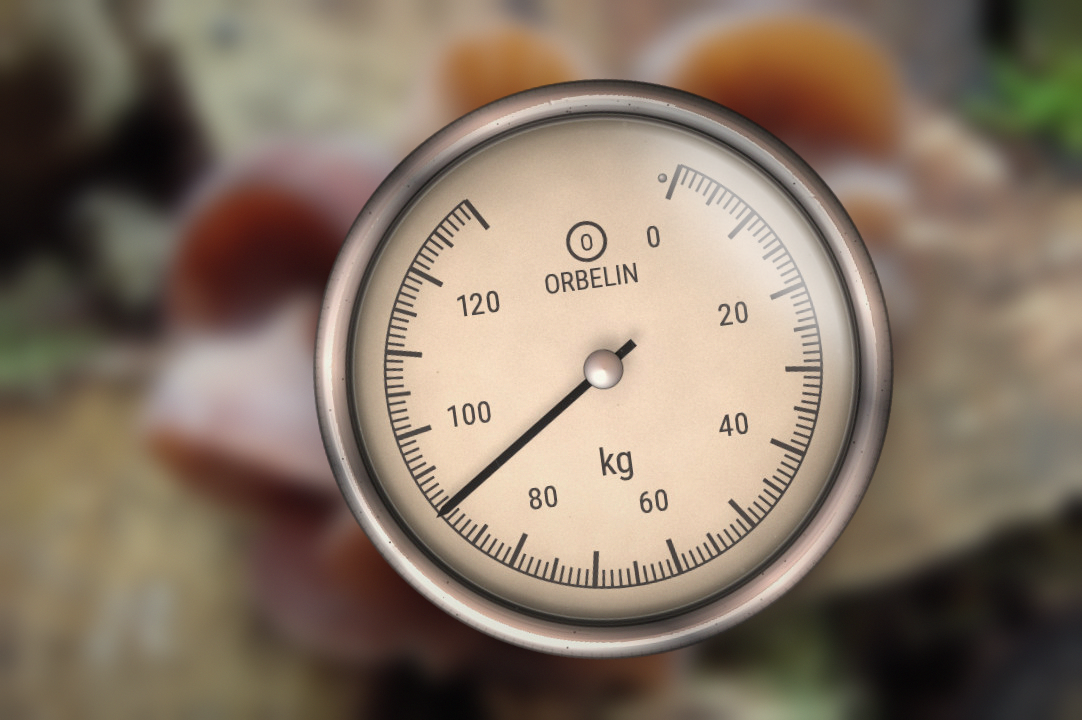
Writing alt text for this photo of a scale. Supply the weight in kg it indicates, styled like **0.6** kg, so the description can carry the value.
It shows **90** kg
